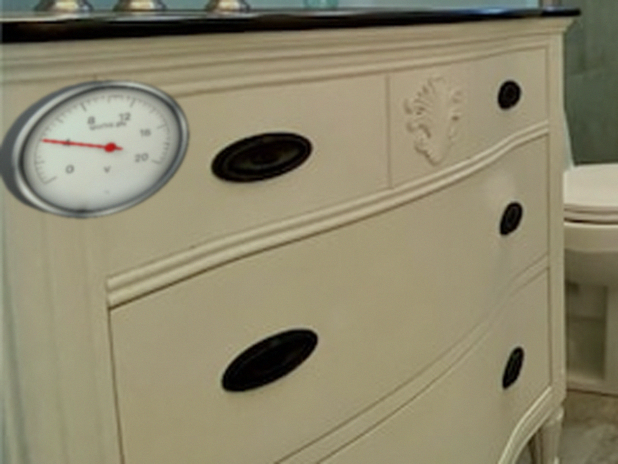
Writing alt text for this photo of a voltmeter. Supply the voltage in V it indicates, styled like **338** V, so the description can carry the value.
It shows **4** V
